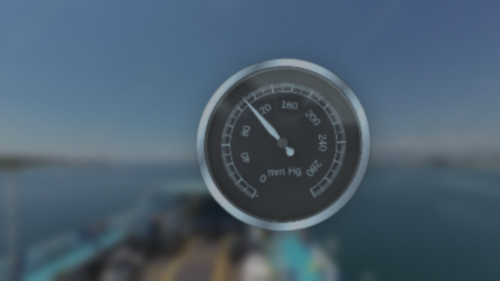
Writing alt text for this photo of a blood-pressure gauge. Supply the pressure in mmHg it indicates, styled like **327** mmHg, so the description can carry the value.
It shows **110** mmHg
